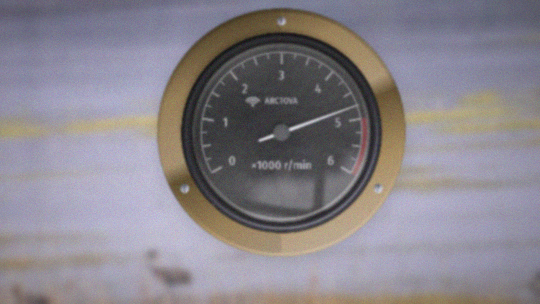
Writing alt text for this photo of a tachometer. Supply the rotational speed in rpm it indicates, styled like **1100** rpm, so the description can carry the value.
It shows **4750** rpm
